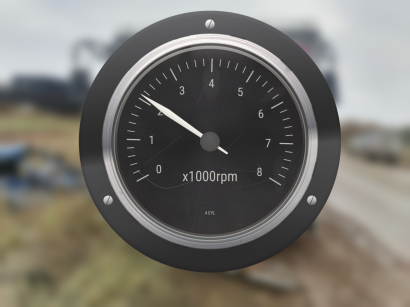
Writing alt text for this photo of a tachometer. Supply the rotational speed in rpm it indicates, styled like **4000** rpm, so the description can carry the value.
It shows **2100** rpm
